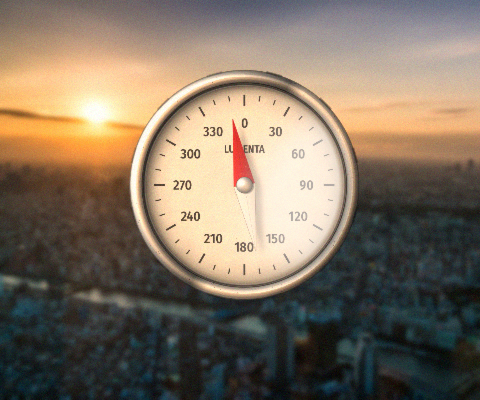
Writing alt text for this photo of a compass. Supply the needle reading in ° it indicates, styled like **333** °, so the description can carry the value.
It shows **350** °
